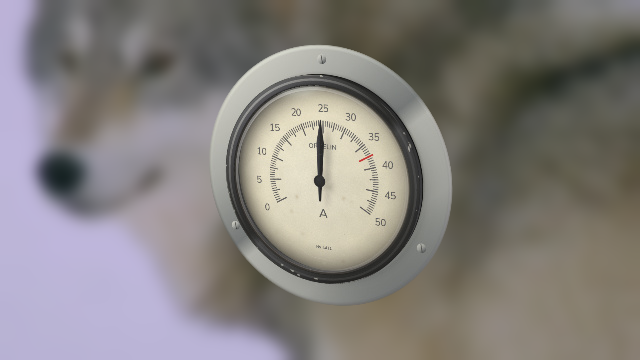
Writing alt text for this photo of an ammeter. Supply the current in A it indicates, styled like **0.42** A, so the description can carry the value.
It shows **25** A
